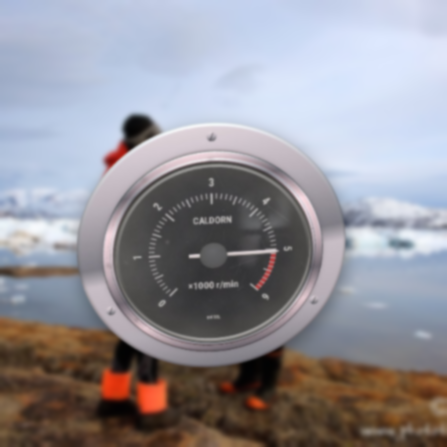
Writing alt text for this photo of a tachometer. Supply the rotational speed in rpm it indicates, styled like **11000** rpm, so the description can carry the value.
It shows **5000** rpm
